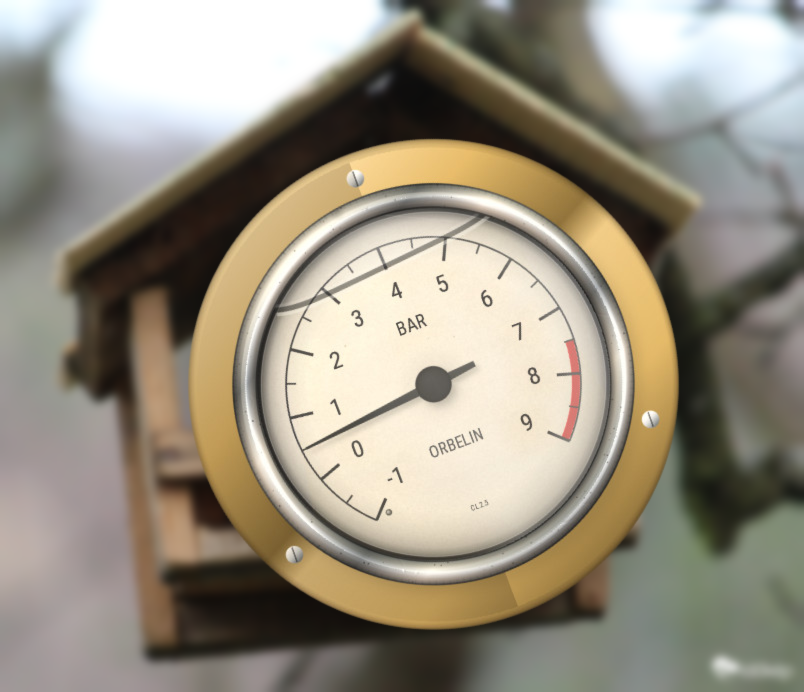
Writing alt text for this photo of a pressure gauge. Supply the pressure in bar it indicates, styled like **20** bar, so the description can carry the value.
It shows **0.5** bar
